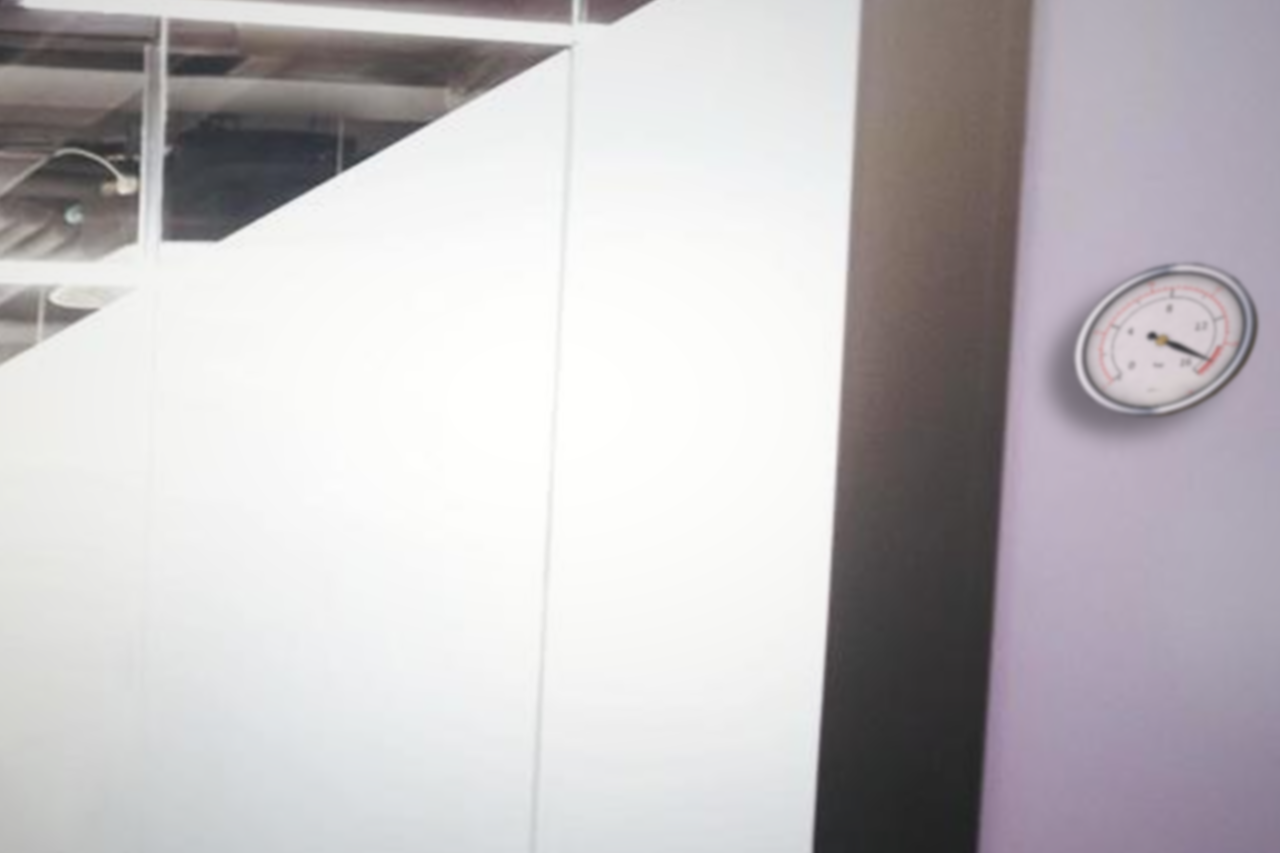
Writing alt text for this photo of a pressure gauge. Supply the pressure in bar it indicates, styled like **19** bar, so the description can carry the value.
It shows **15** bar
